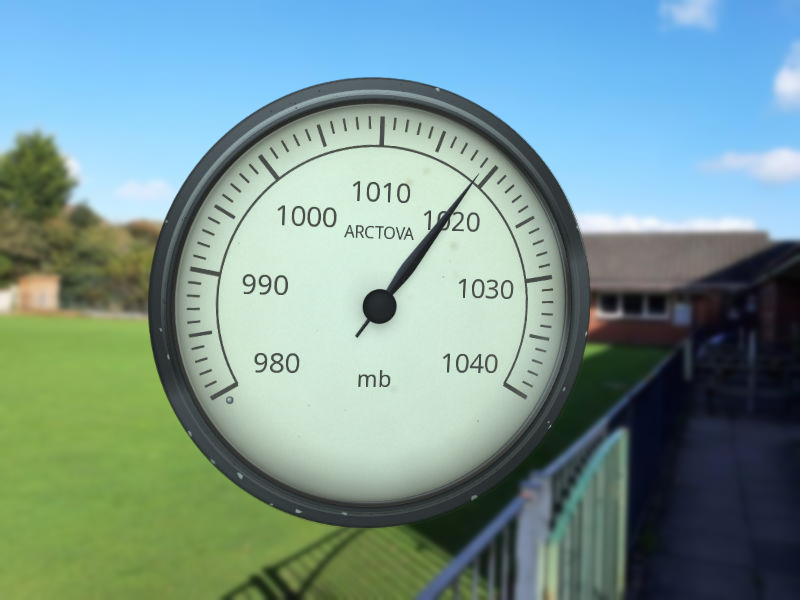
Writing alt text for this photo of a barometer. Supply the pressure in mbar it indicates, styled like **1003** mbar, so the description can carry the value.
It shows **1019** mbar
